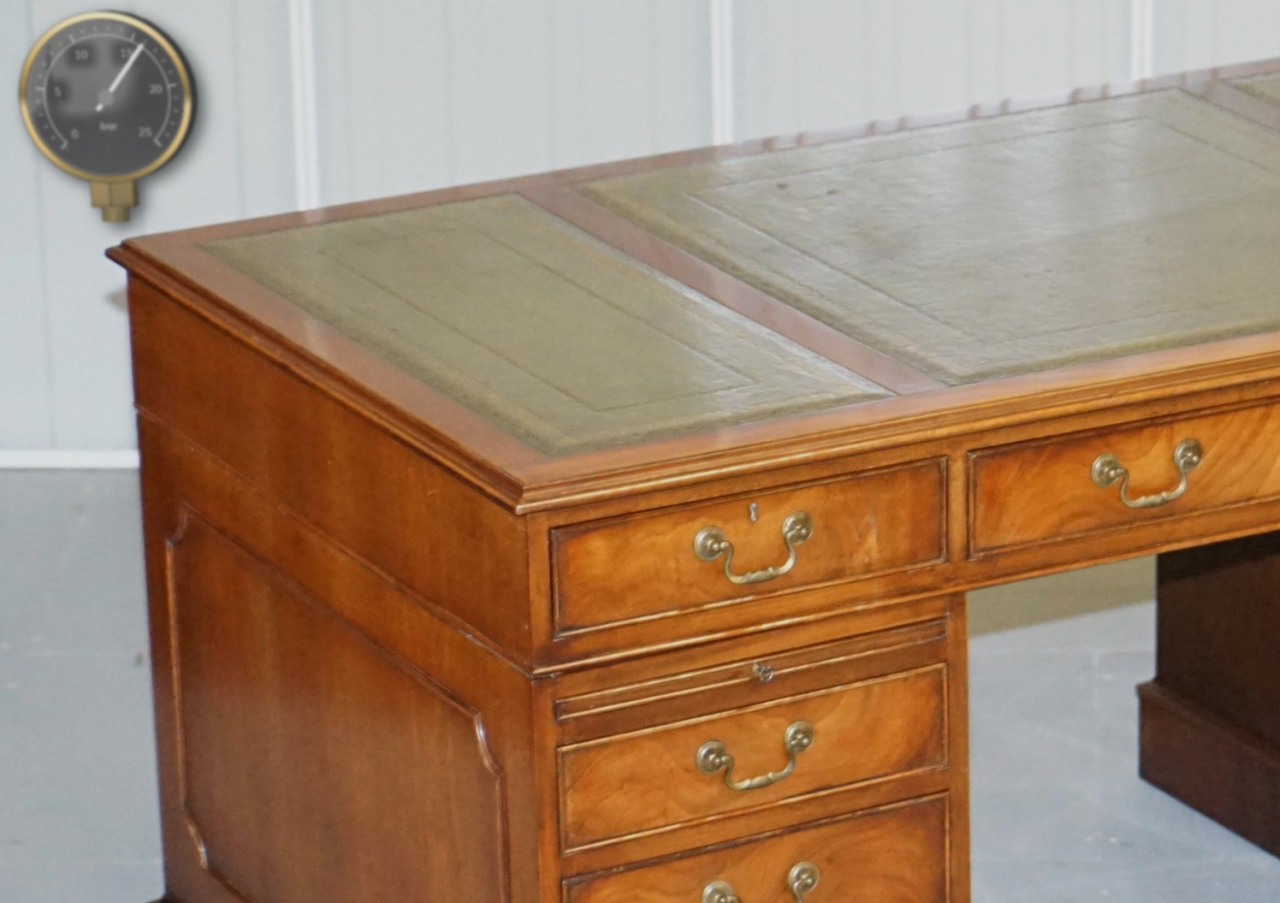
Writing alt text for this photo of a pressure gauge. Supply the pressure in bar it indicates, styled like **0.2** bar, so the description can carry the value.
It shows **16** bar
